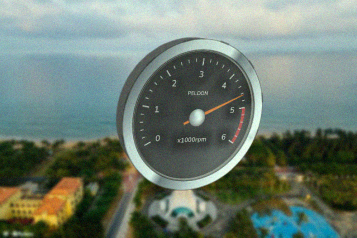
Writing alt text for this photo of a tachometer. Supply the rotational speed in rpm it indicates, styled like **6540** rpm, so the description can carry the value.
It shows **4600** rpm
